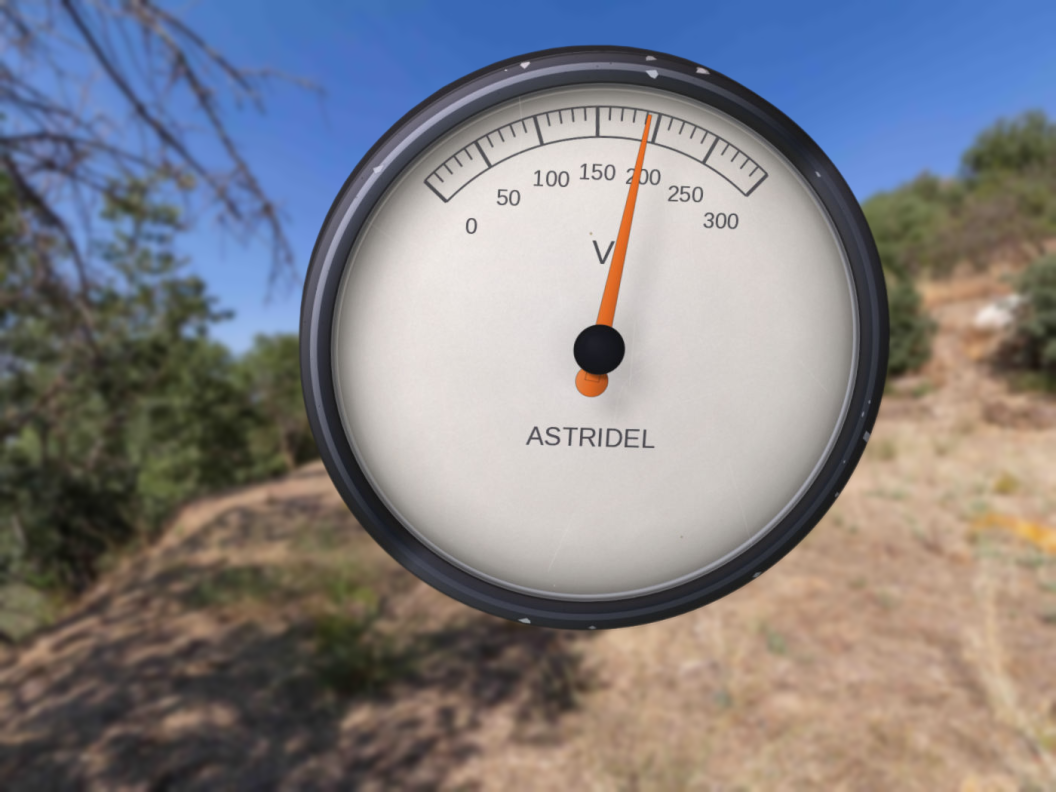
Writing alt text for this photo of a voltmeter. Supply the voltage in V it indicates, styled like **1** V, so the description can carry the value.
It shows **190** V
